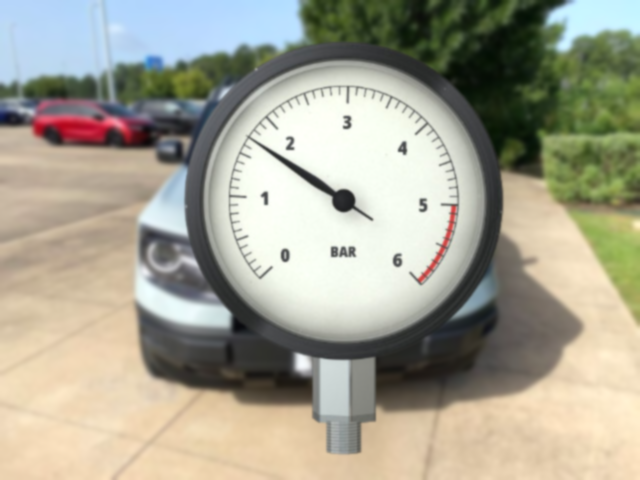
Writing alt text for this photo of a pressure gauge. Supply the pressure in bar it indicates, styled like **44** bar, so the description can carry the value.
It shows **1.7** bar
